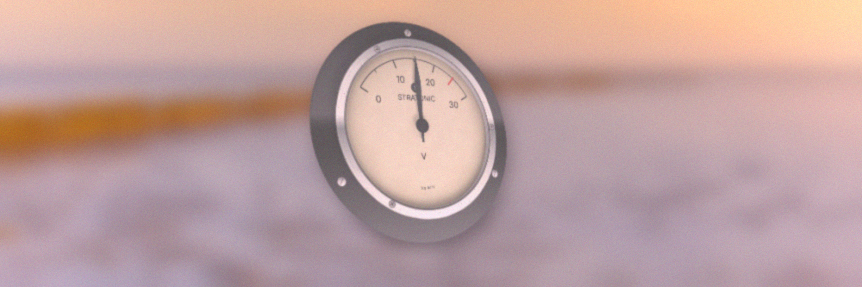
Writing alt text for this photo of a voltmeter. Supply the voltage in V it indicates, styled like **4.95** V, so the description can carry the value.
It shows **15** V
